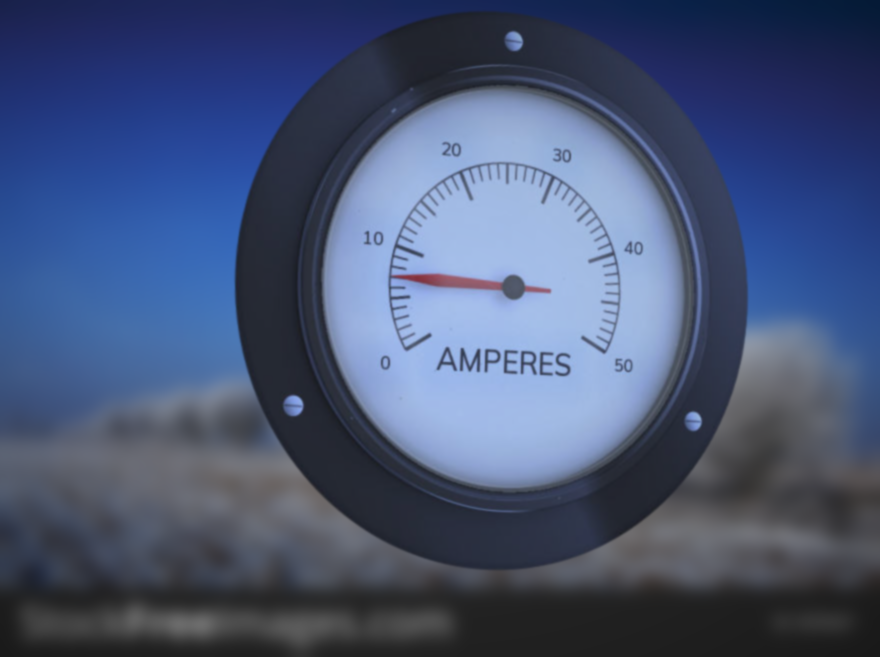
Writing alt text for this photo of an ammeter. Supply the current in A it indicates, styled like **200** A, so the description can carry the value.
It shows **7** A
